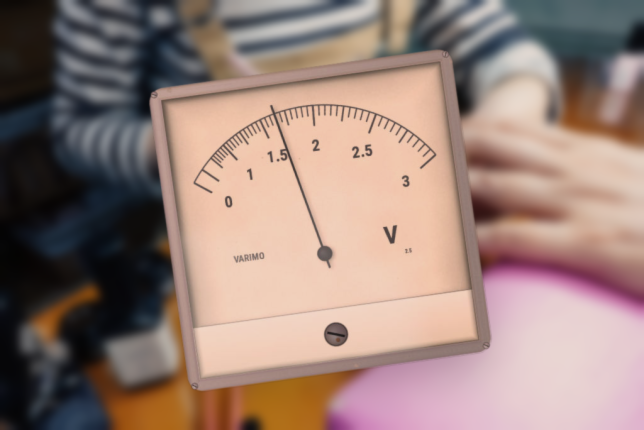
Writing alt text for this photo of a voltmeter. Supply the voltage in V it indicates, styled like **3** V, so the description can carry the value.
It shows **1.65** V
